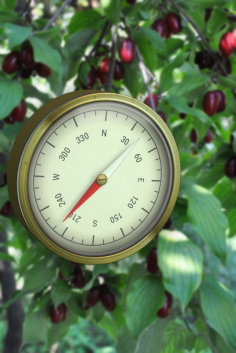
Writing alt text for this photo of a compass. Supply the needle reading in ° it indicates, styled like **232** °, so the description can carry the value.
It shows **220** °
